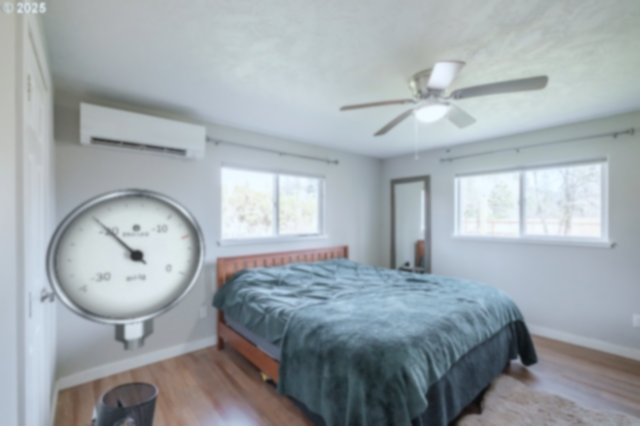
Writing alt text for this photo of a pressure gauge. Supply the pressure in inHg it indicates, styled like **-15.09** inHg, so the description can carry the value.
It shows **-20** inHg
